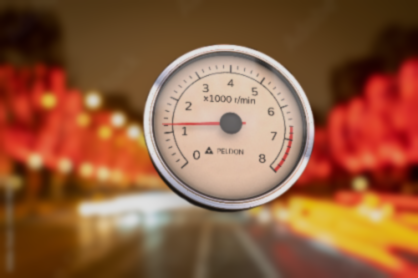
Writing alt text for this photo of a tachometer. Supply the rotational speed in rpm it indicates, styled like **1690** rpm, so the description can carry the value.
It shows **1200** rpm
